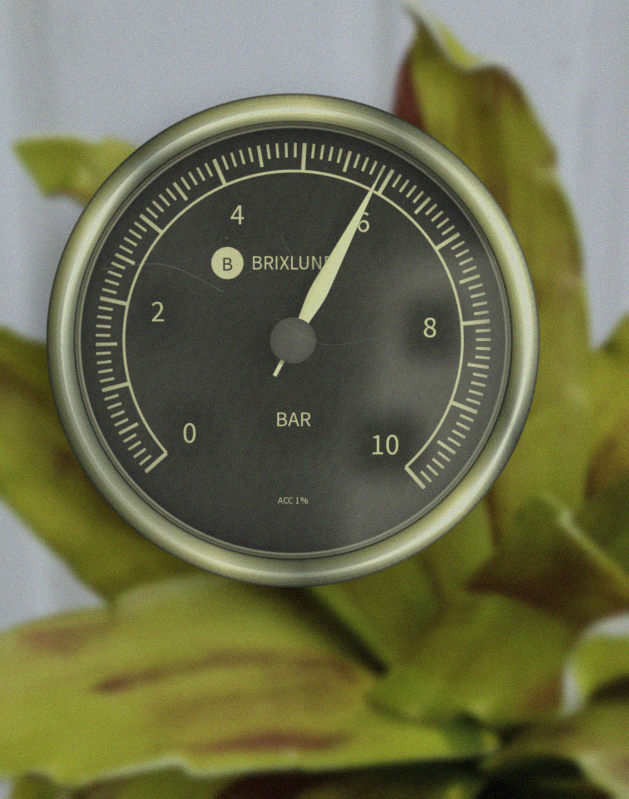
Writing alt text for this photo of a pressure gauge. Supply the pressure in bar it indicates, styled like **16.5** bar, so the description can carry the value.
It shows **5.9** bar
